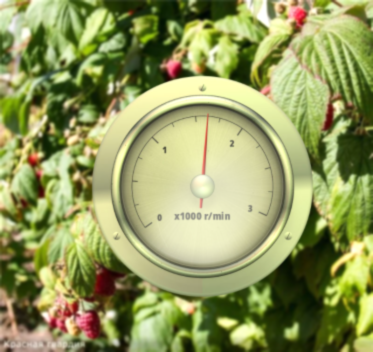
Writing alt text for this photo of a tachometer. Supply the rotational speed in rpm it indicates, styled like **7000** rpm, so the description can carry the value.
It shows **1625** rpm
